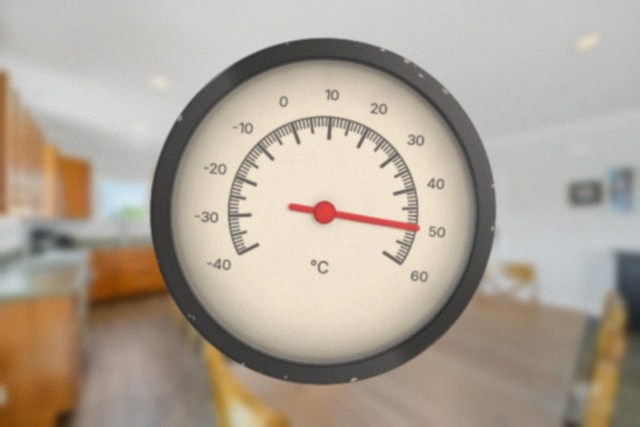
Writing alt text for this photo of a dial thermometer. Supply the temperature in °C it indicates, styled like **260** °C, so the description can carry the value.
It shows **50** °C
